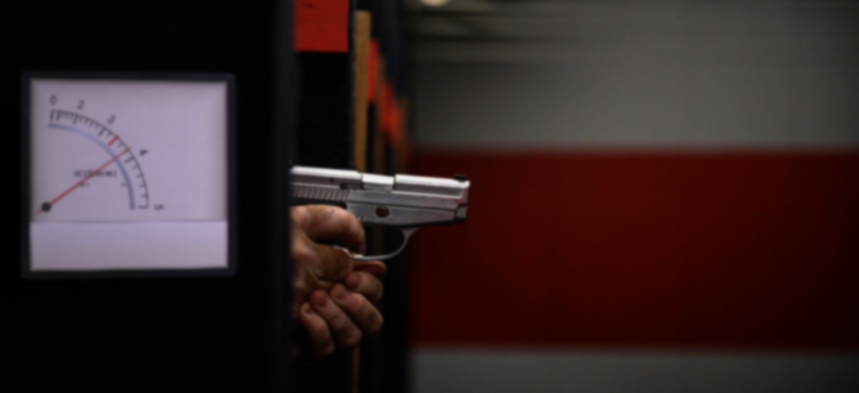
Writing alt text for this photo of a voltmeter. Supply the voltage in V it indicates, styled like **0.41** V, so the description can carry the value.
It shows **3.8** V
